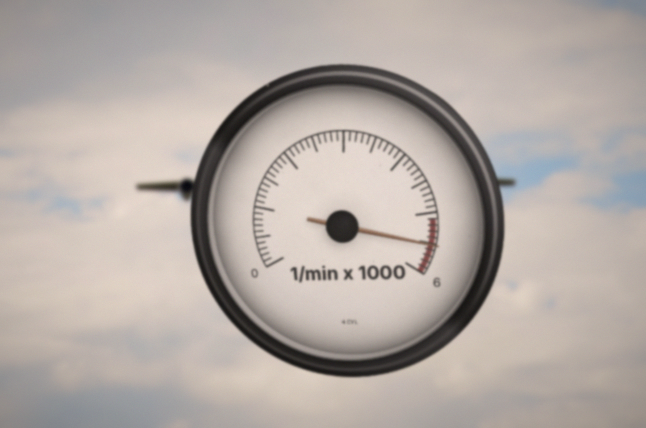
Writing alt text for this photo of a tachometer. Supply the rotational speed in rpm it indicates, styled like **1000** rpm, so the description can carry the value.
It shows **5500** rpm
